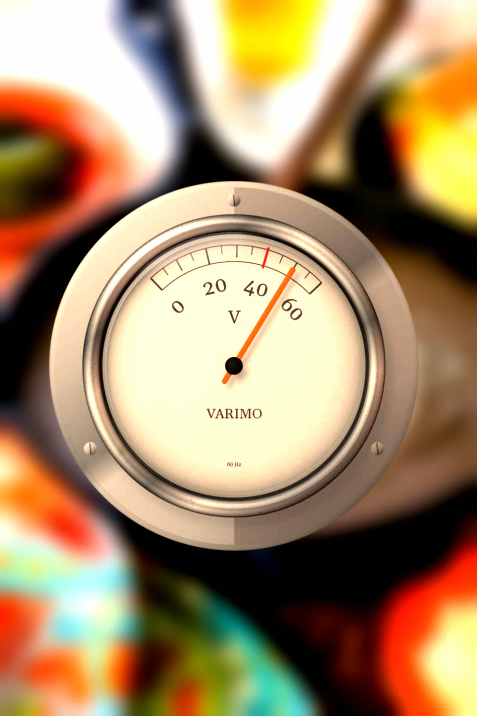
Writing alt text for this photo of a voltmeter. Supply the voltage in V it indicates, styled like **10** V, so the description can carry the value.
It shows **50** V
